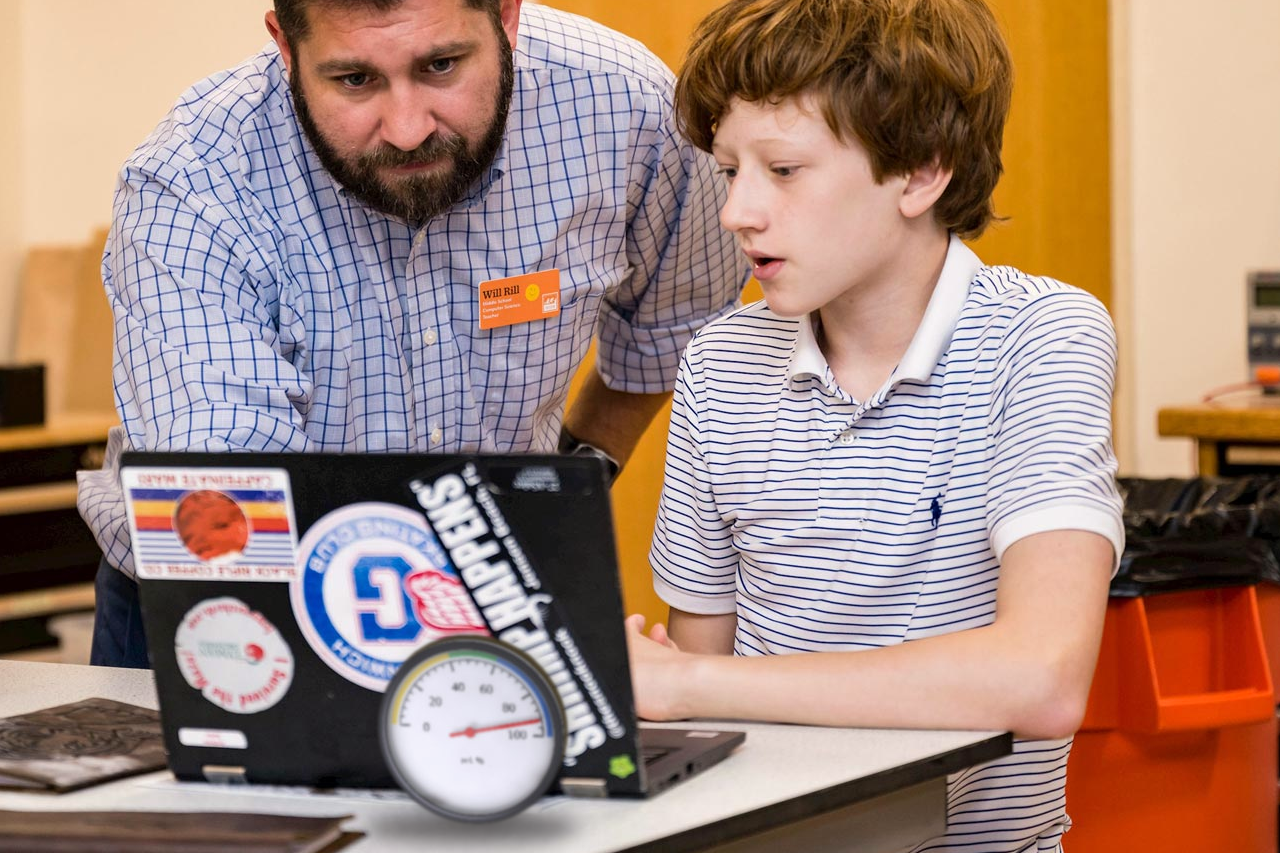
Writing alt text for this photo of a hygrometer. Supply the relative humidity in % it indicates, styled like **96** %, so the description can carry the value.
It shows **92** %
